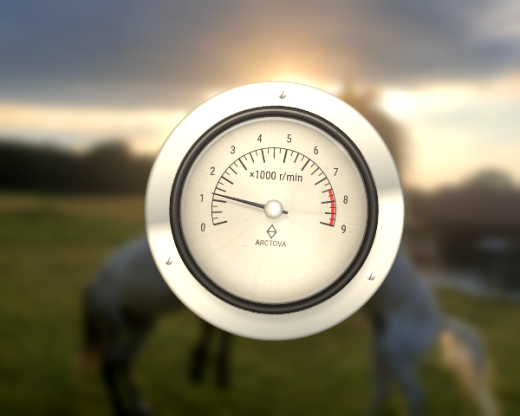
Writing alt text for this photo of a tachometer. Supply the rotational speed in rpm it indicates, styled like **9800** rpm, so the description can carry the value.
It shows **1250** rpm
